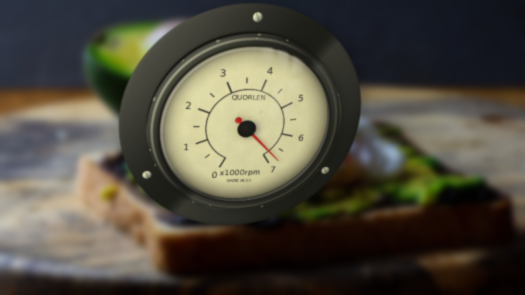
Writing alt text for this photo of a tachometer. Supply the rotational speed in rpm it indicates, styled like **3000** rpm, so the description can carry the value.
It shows **6750** rpm
